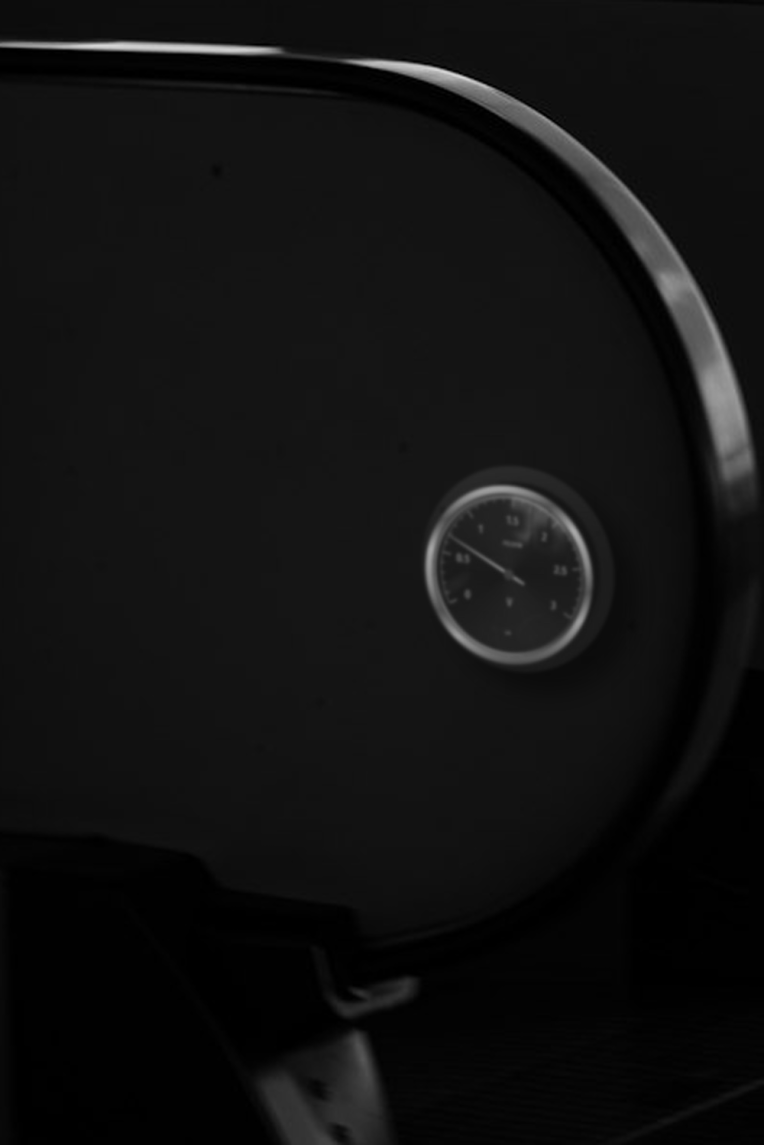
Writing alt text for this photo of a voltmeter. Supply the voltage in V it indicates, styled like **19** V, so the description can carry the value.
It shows **0.7** V
